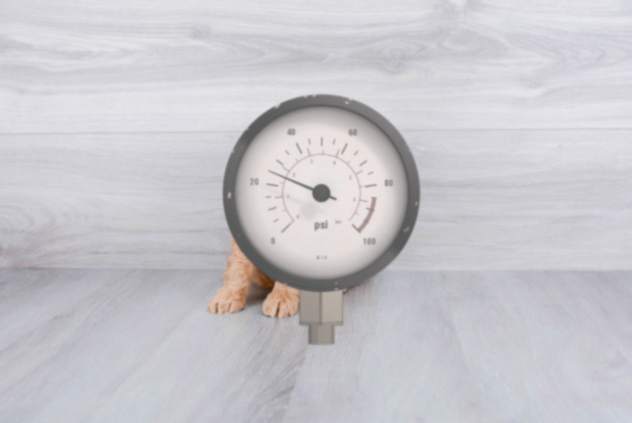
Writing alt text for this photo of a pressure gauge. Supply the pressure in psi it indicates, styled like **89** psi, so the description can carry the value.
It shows **25** psi
